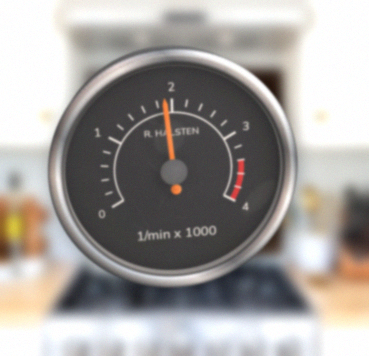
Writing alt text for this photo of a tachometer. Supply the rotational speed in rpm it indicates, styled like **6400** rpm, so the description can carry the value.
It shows **1900** rpm
